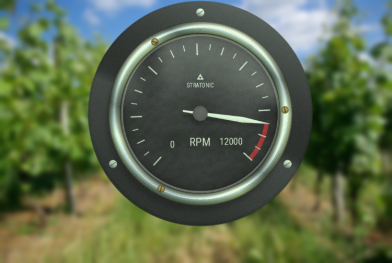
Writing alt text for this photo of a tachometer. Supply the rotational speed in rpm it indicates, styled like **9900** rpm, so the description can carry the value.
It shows **10500** rpm
